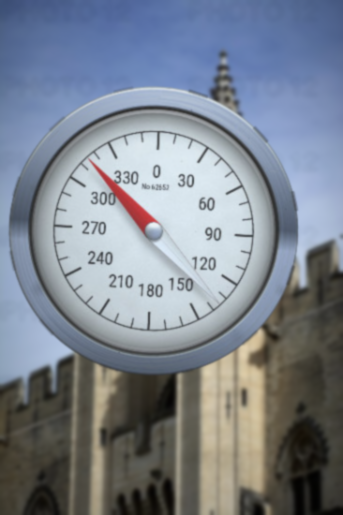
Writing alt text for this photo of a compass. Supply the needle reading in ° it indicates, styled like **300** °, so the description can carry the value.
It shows **315** °
